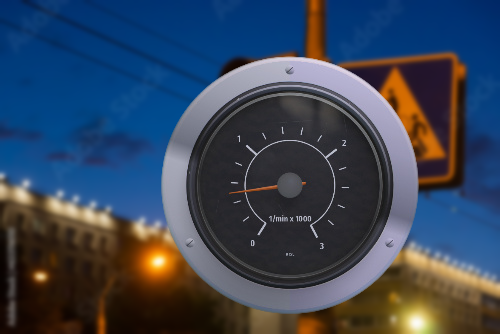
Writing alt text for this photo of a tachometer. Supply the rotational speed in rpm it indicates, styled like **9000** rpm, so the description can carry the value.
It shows **500** rpm
